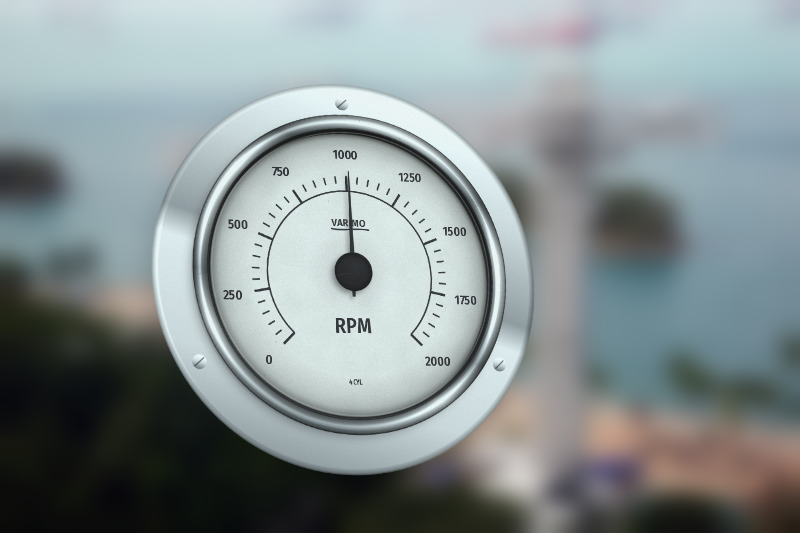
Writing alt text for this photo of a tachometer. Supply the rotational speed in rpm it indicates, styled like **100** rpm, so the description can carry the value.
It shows **1000** rpm
